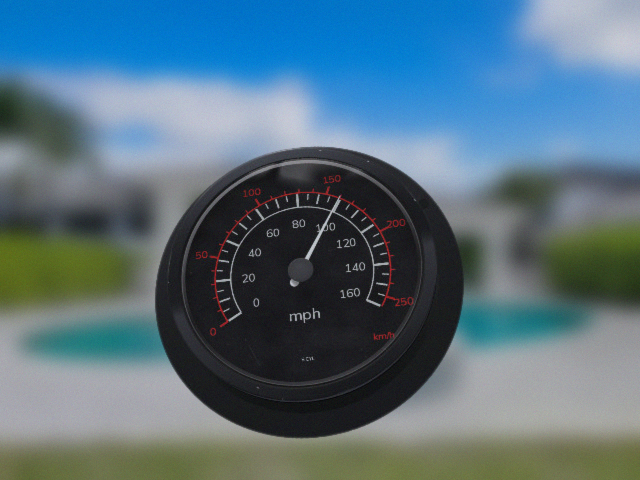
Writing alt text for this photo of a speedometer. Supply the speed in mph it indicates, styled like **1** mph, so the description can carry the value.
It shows **100** mph
